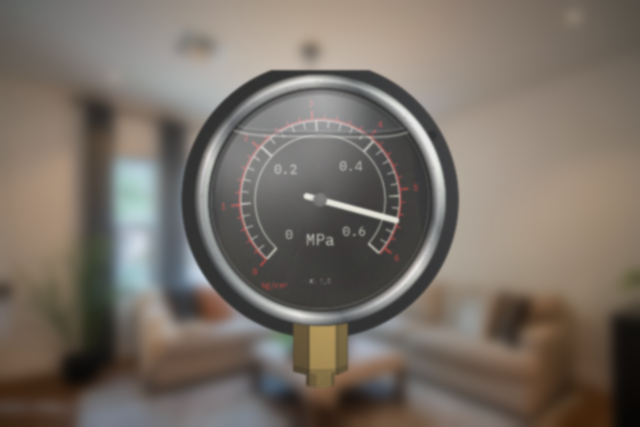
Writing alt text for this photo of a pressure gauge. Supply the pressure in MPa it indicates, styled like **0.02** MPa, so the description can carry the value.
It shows **0.54** MPa
